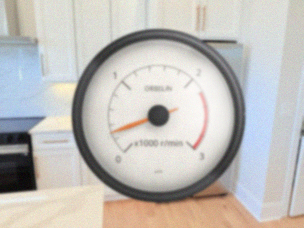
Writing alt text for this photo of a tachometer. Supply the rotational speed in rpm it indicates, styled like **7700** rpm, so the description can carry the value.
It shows **300** rpm
